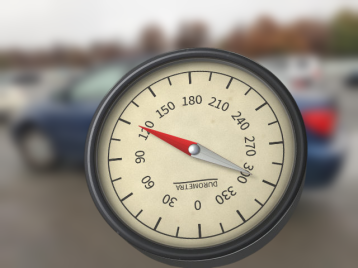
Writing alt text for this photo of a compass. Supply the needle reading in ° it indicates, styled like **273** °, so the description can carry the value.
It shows **120** °
